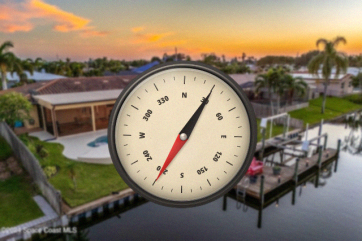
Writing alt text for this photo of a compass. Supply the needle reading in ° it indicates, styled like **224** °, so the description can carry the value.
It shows **210** °
